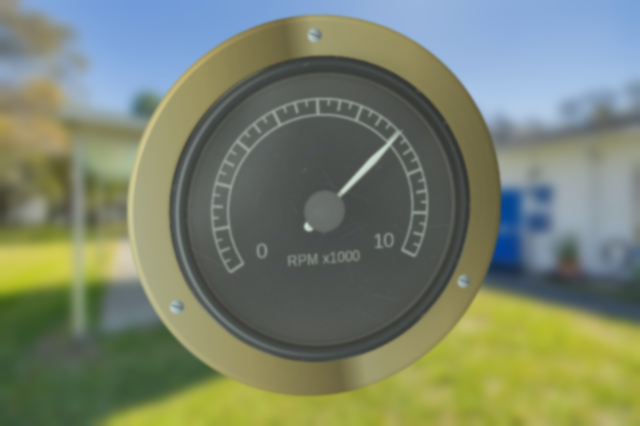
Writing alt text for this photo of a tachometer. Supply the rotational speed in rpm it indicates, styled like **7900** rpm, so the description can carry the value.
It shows **7000** rpm
